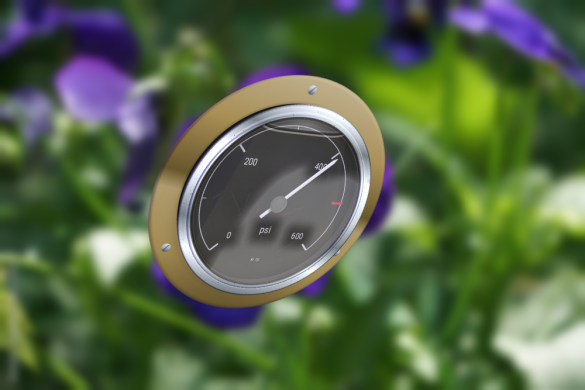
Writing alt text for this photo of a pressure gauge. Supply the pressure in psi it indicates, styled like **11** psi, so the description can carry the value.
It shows **400** psi
